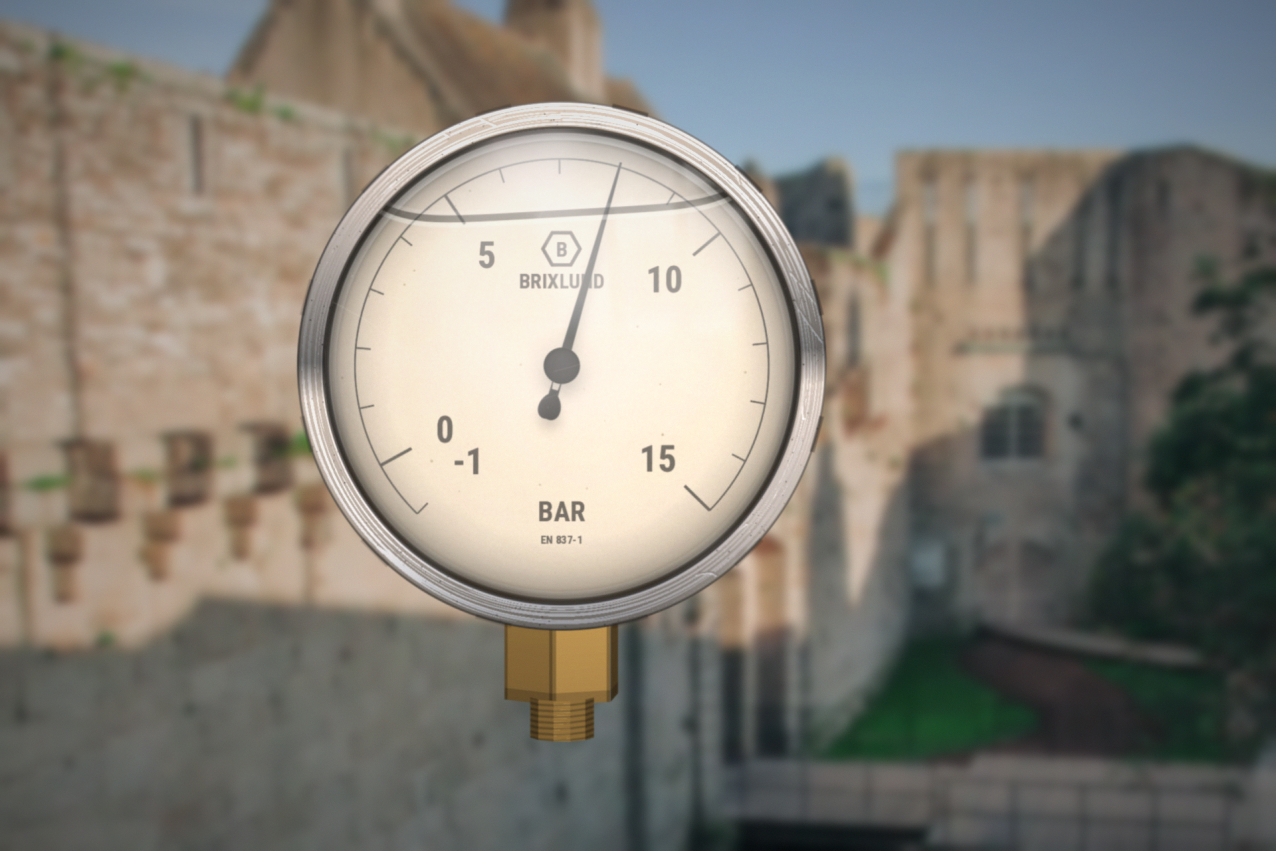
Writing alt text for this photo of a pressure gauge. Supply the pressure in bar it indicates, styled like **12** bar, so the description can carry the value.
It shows **8** bar
